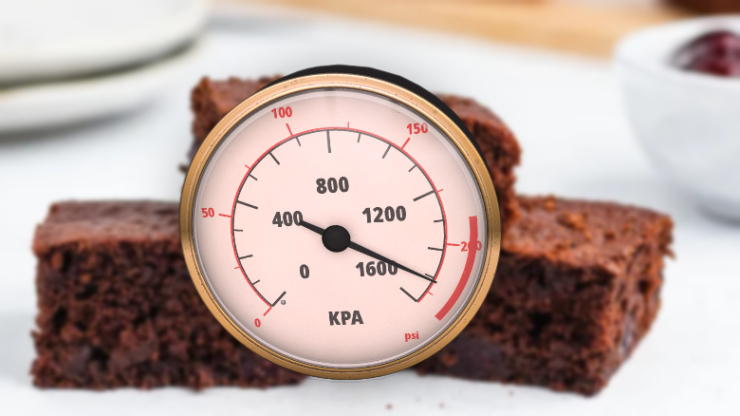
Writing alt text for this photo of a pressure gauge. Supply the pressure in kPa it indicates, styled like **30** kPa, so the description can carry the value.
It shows **1500** kPa
